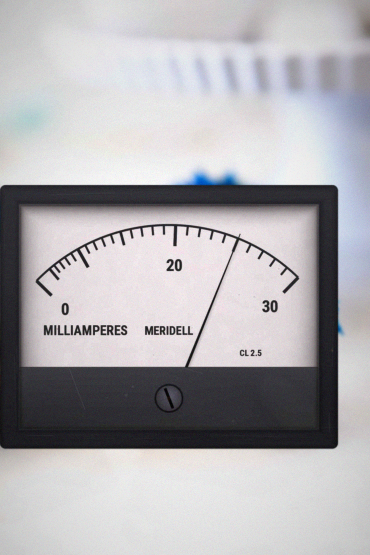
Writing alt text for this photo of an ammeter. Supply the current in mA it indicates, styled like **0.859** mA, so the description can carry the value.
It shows **25** mA
